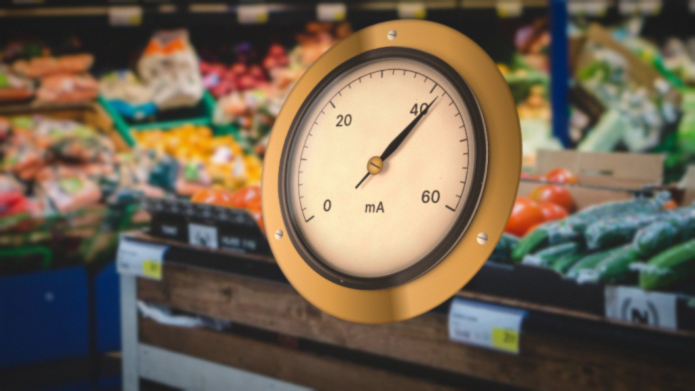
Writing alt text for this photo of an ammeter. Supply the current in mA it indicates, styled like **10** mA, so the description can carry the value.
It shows **42** mA
